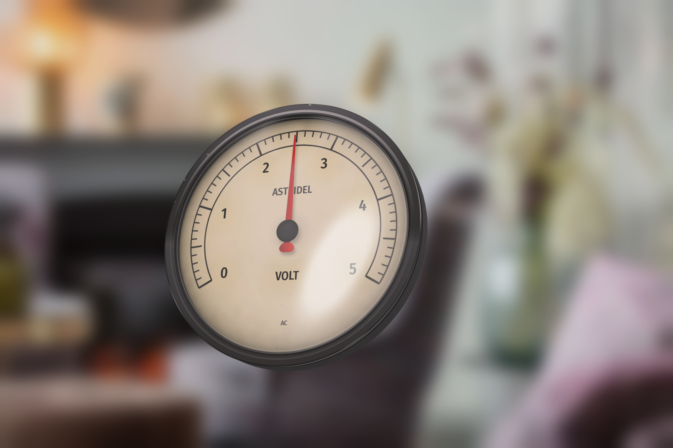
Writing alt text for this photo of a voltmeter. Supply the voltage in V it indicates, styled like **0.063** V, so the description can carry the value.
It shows **2.5** V
